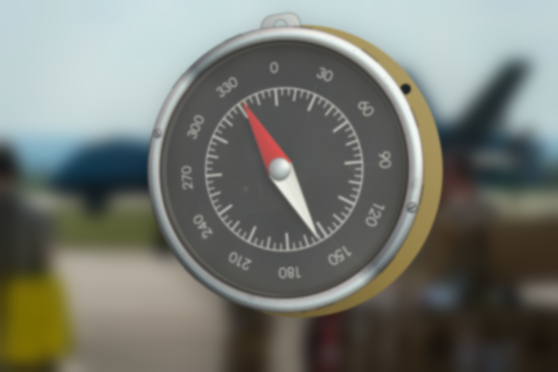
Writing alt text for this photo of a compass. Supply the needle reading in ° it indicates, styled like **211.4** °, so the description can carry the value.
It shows **335** °
